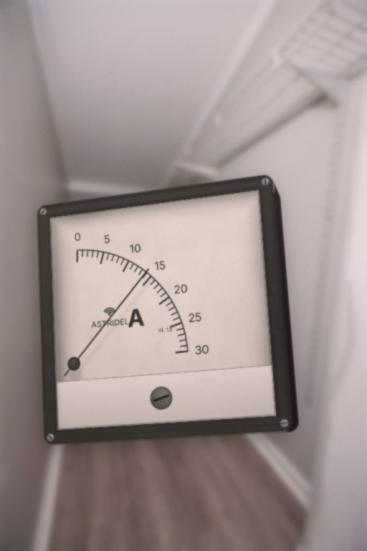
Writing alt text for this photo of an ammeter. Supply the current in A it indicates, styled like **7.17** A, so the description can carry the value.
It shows **14** A
